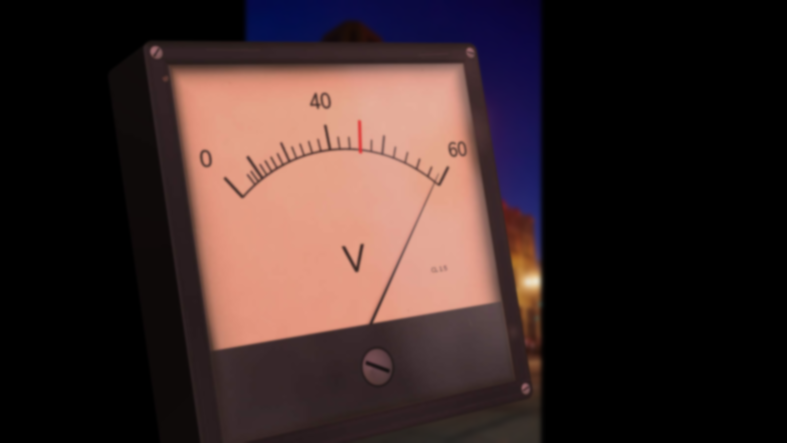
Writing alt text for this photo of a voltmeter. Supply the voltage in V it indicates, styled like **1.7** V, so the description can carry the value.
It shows **59** V
